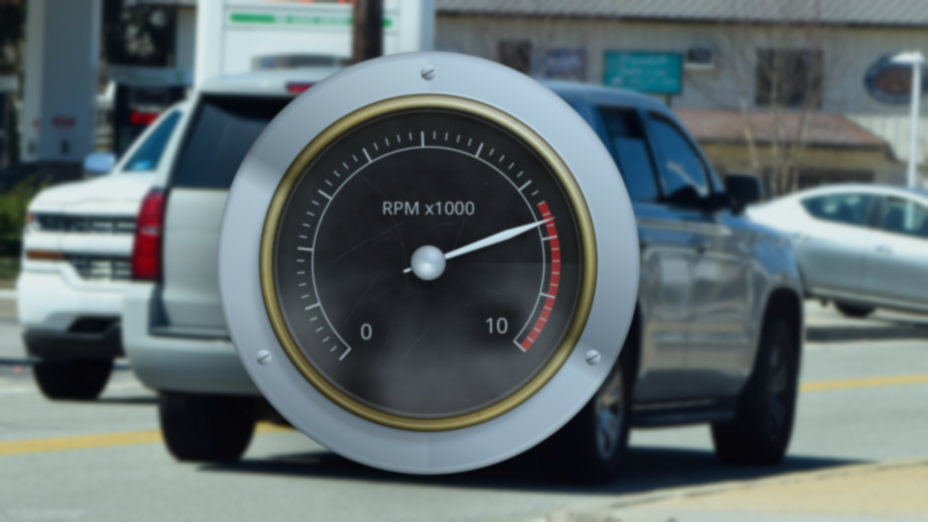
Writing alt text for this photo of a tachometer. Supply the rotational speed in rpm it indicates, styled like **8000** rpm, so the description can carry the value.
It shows **7700** rpm
